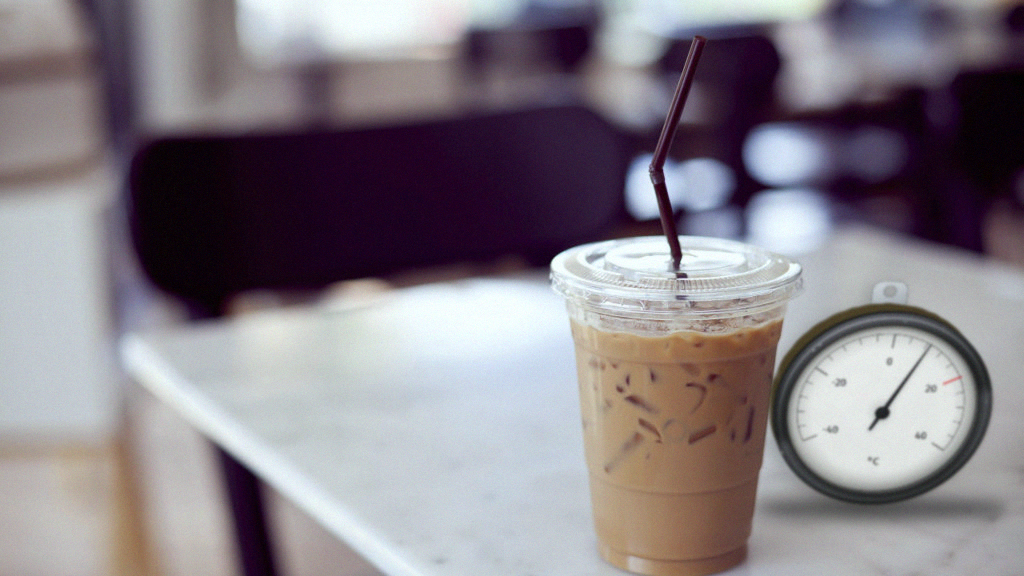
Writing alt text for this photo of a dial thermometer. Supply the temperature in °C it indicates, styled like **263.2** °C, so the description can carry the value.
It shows **8** °C
